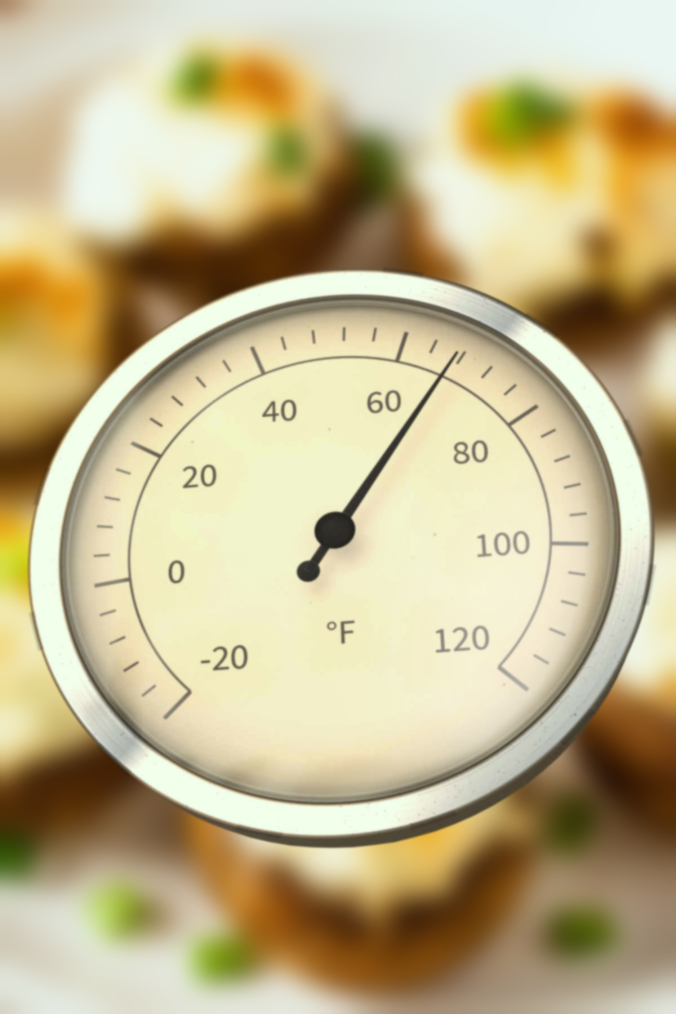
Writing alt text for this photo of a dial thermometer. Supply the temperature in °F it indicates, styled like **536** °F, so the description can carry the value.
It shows **68** °F
